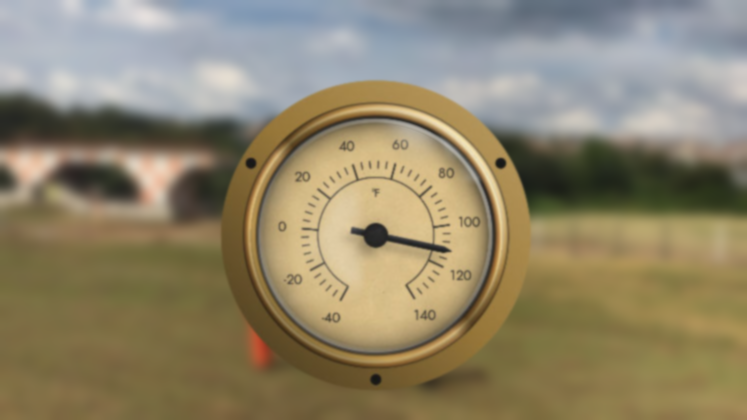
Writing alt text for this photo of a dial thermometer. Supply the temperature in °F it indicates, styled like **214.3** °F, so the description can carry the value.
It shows **112** °F
